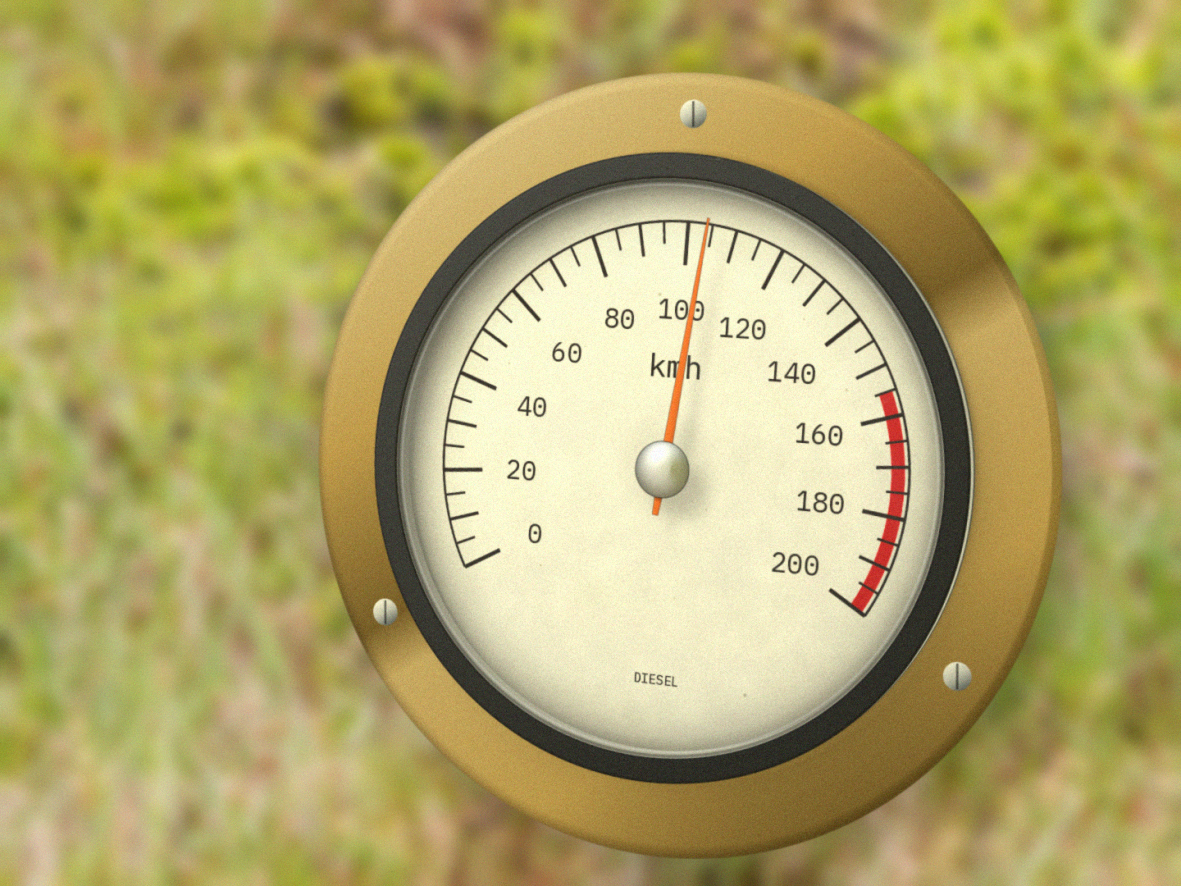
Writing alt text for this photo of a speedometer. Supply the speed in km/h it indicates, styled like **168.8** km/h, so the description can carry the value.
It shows **105** km/h
